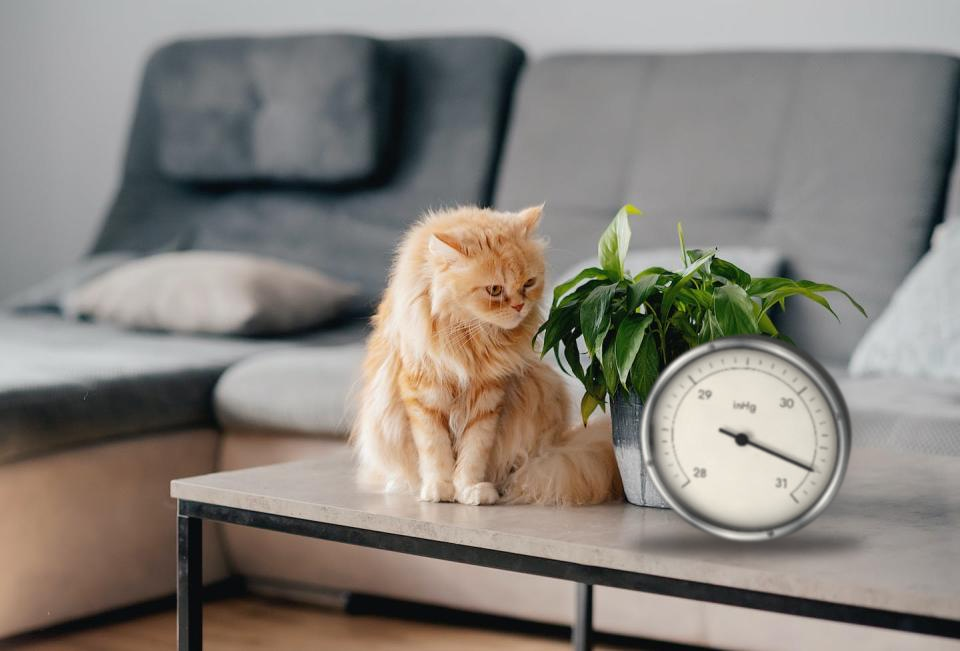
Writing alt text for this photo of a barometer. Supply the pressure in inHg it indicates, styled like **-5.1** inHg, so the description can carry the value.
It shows **30.7** inHg
